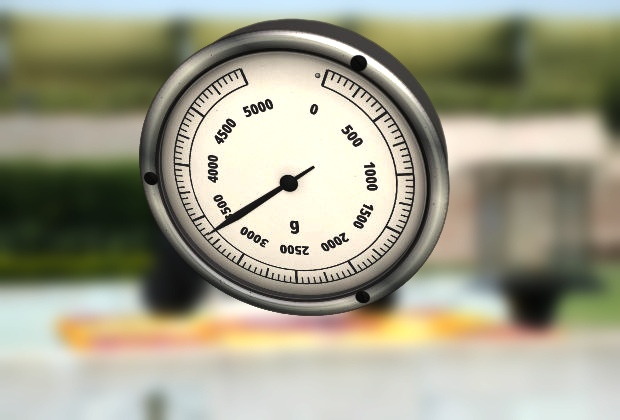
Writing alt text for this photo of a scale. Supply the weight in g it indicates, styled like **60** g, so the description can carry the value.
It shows **3350** g
